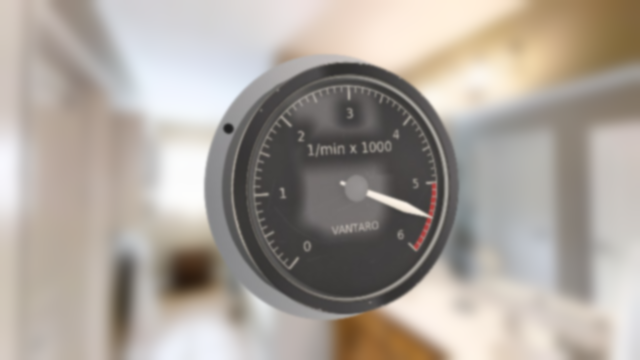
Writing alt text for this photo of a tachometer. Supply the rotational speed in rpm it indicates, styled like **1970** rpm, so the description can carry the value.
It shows **5500** rpm
